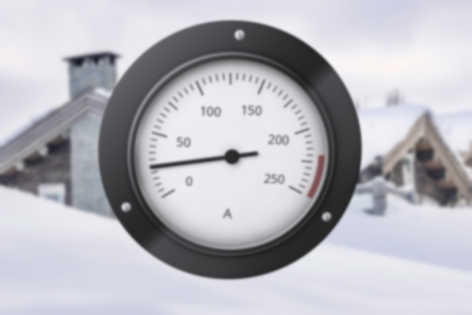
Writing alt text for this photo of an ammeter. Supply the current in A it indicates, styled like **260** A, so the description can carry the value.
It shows **25** A
